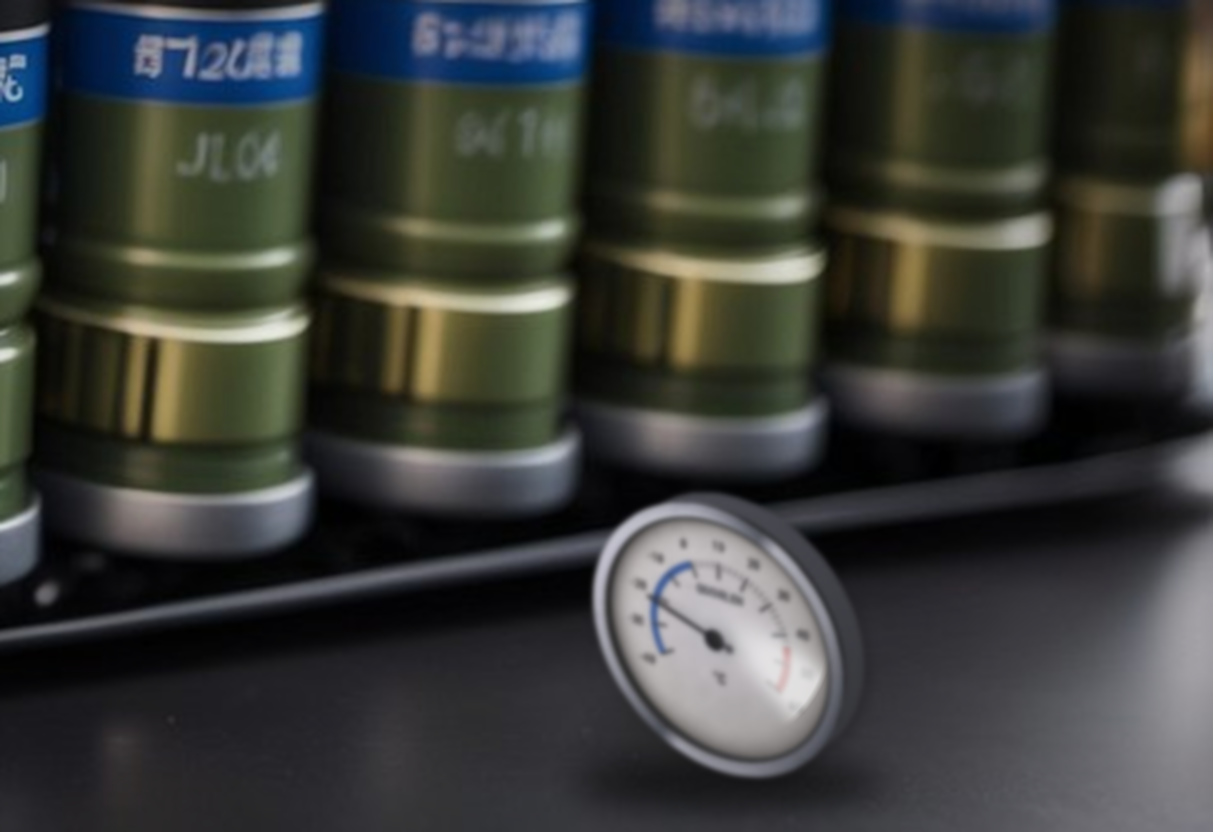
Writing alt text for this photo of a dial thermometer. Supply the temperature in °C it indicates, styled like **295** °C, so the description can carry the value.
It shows **-20** °C
